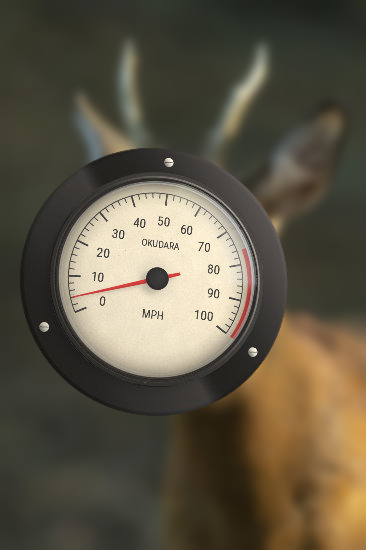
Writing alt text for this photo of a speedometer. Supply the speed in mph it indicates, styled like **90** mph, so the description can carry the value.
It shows **4** mph
